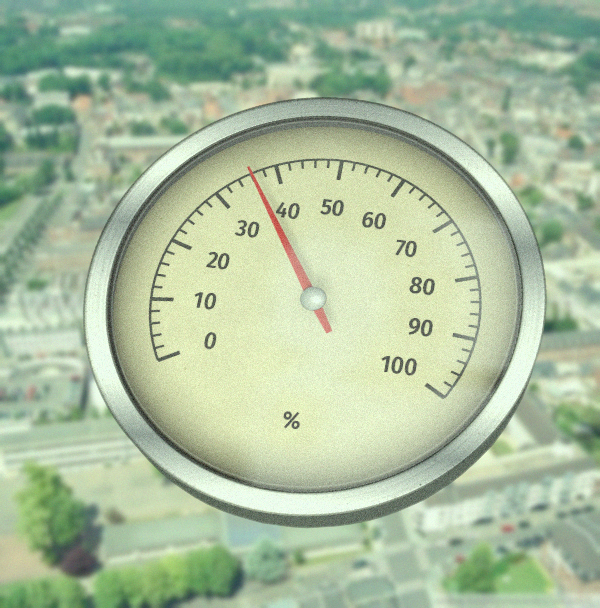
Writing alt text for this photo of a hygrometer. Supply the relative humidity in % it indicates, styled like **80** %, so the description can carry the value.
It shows **36** %
